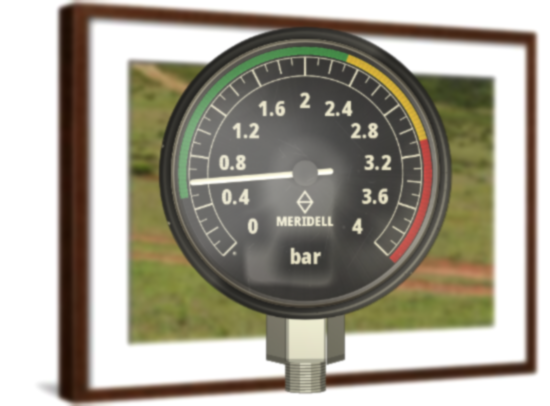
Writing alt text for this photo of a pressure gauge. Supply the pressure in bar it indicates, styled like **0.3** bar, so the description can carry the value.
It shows **0.6** bar
